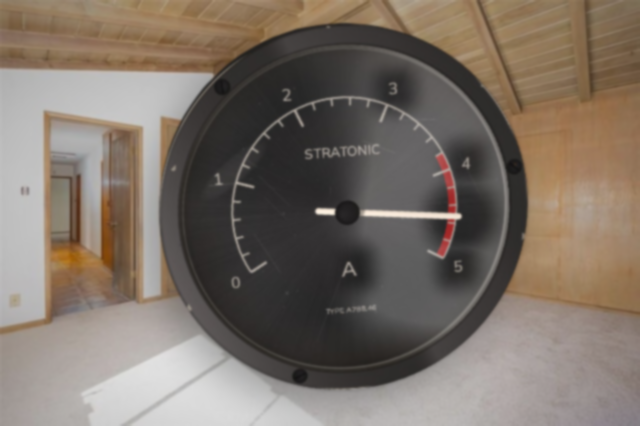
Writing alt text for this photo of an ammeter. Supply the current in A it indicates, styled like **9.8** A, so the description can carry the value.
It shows **4.5** A
